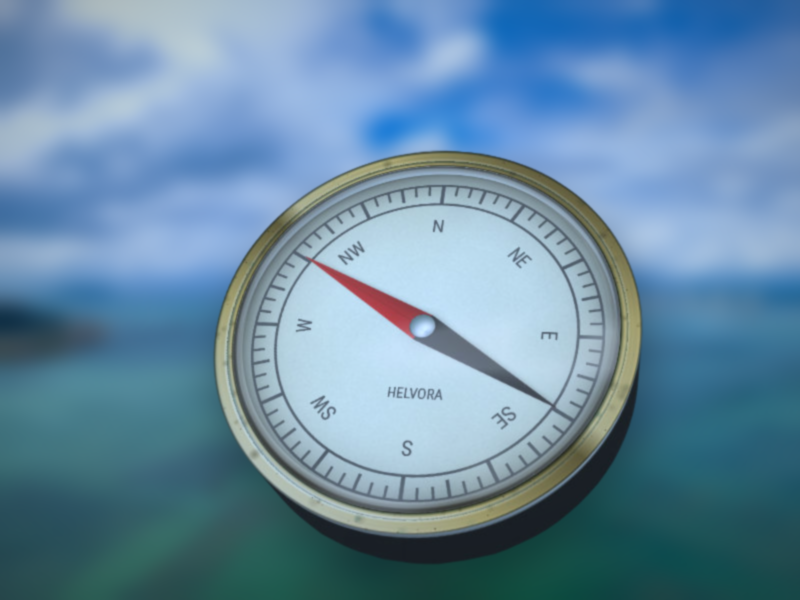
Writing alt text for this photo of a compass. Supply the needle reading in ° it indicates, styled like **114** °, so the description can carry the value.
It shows **300** °
